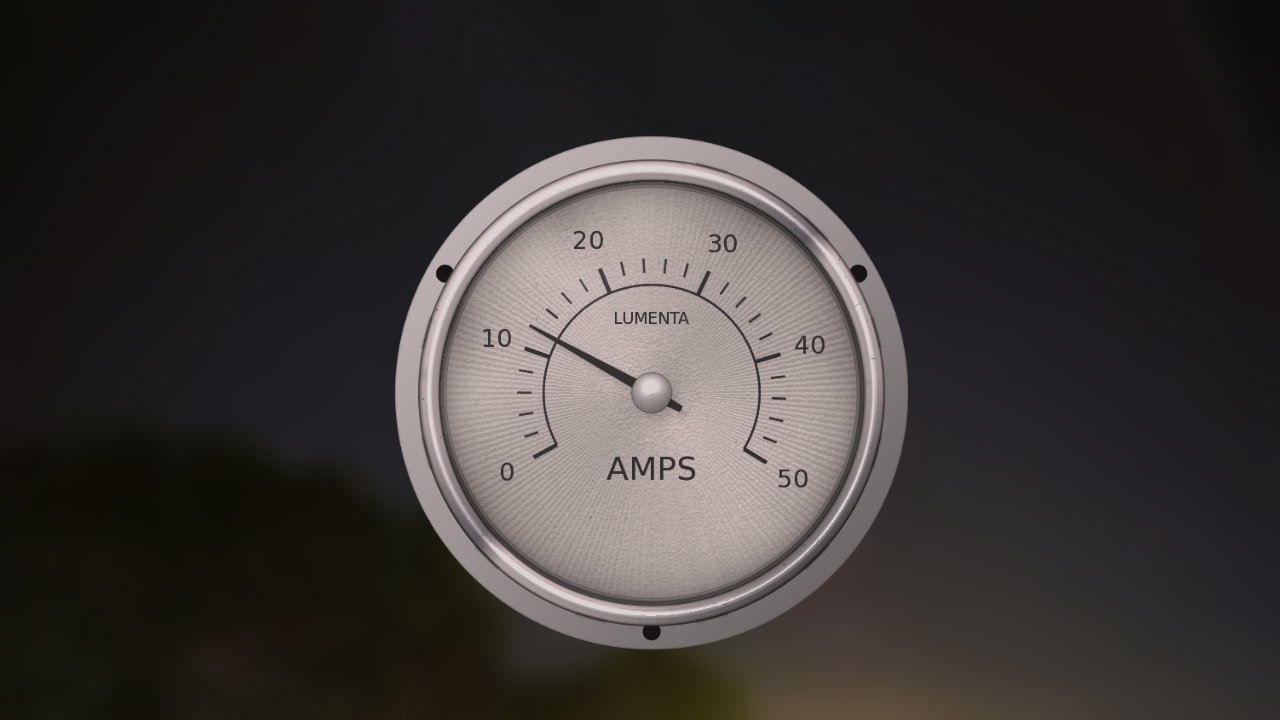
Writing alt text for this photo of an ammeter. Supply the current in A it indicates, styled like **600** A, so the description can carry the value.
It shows **12** A
